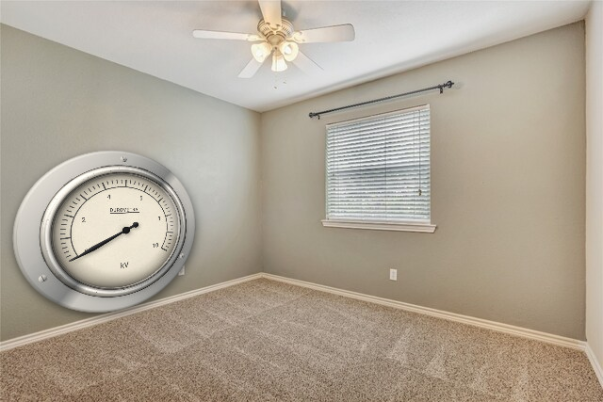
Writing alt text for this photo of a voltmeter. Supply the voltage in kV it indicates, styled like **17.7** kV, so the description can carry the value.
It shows **0** kV
